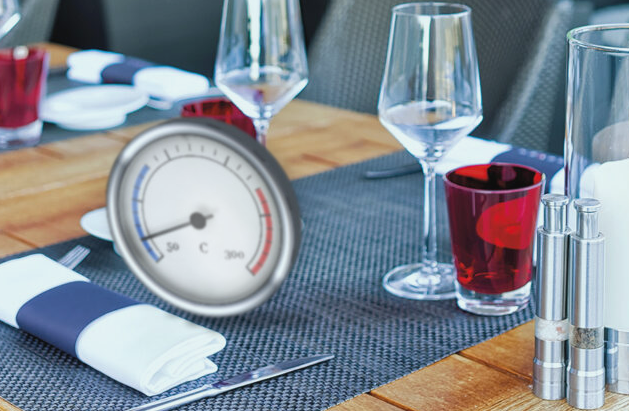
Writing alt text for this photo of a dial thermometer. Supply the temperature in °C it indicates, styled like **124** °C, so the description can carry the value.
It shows **70** °C
